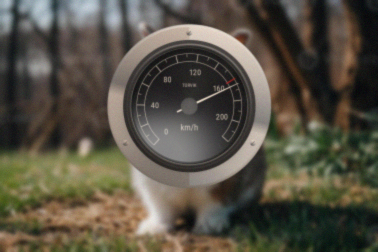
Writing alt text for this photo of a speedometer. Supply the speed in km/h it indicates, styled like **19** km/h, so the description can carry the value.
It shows **165** km/h
